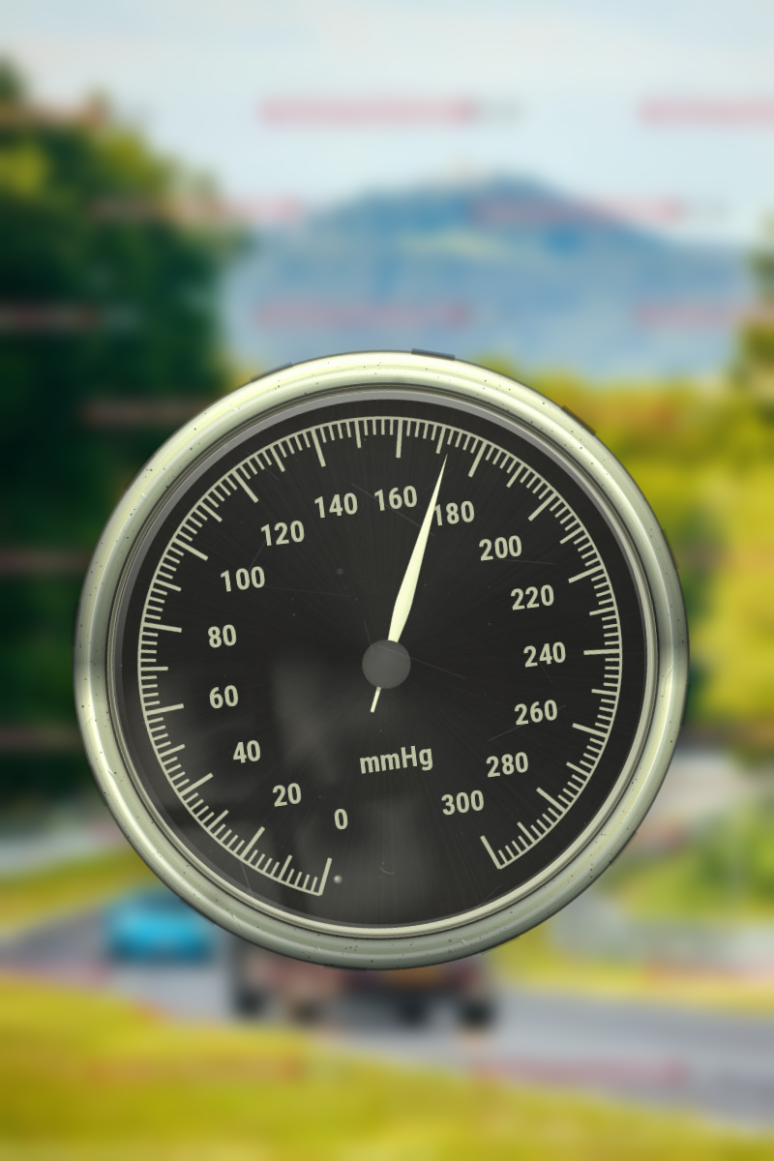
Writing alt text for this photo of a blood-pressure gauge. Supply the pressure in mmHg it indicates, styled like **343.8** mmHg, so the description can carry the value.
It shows **172** mmHg
